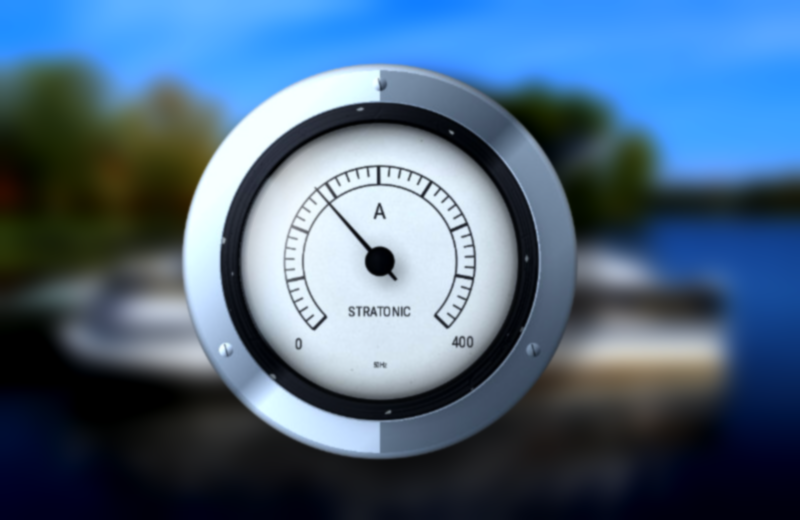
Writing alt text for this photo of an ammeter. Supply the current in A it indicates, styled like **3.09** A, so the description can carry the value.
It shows **140** A
